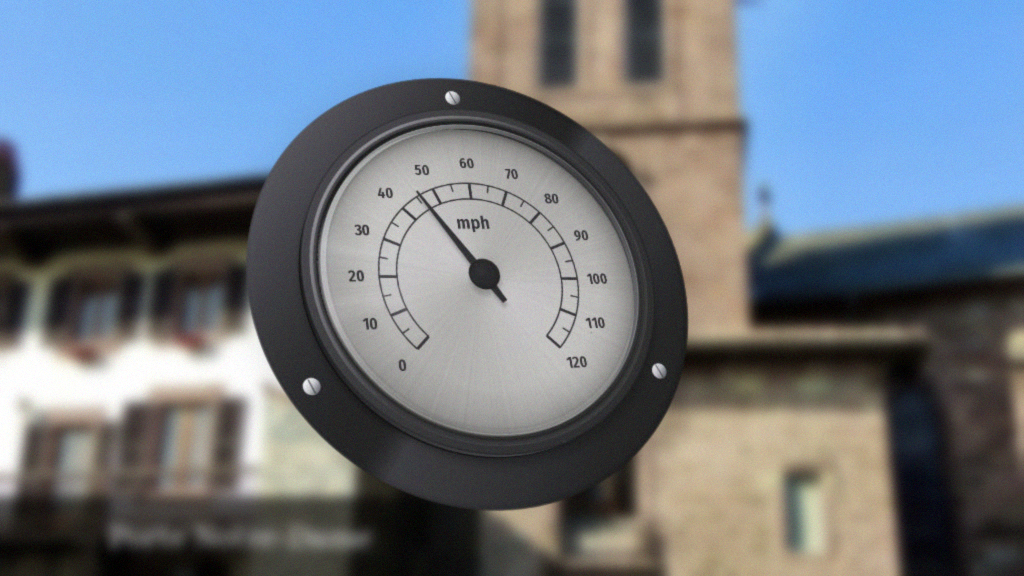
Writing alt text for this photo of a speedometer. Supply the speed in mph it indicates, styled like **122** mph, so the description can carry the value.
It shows **45** mph
